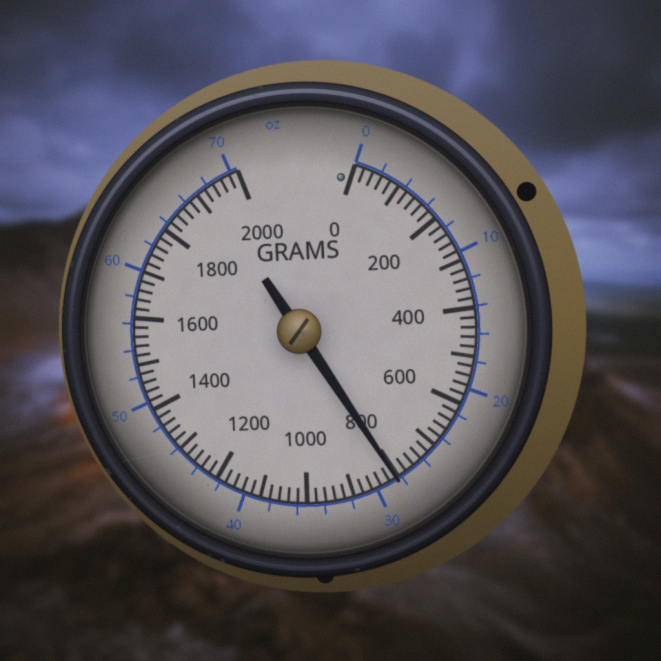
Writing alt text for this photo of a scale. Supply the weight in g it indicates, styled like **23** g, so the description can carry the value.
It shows **800** g
